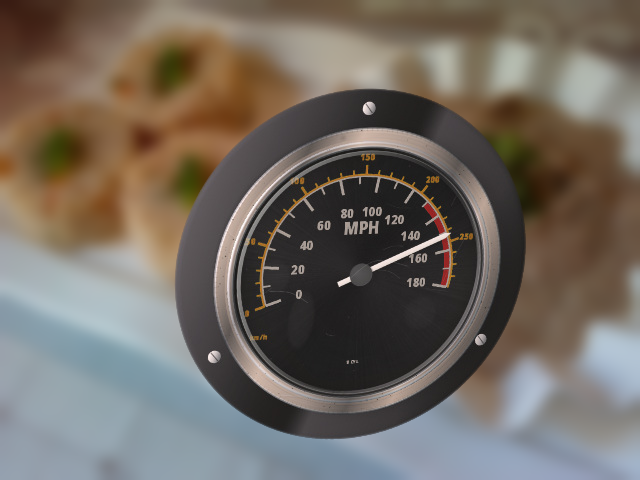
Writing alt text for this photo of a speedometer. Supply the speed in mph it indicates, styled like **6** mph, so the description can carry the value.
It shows **150** mph
